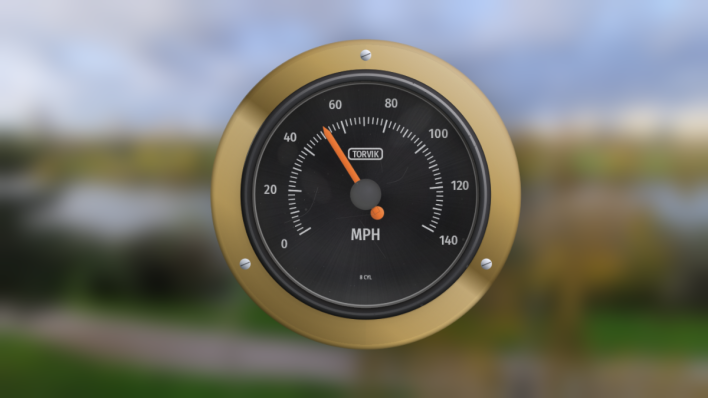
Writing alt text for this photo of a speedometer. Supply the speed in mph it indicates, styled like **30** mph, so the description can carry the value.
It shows **52** mph
